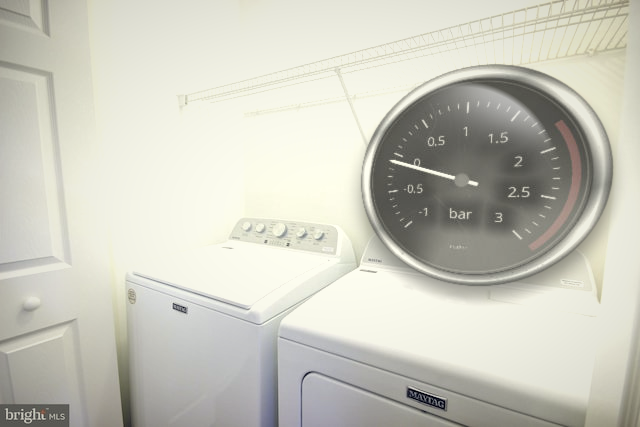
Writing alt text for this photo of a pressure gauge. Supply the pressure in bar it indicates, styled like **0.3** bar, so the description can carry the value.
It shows **-0.1** bar
